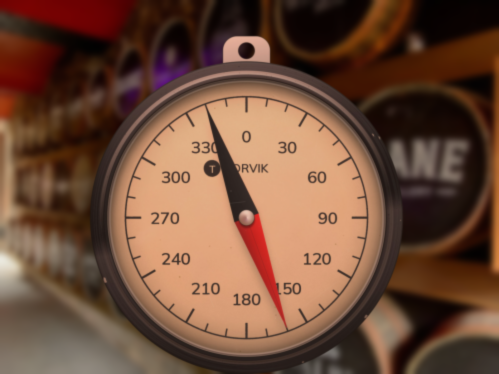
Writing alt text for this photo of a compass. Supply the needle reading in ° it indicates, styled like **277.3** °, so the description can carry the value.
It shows **160** °
